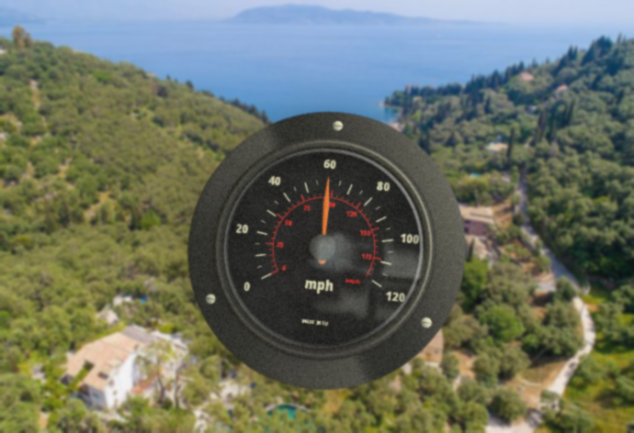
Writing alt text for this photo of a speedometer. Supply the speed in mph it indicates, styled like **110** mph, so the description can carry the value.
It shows **60** mph
